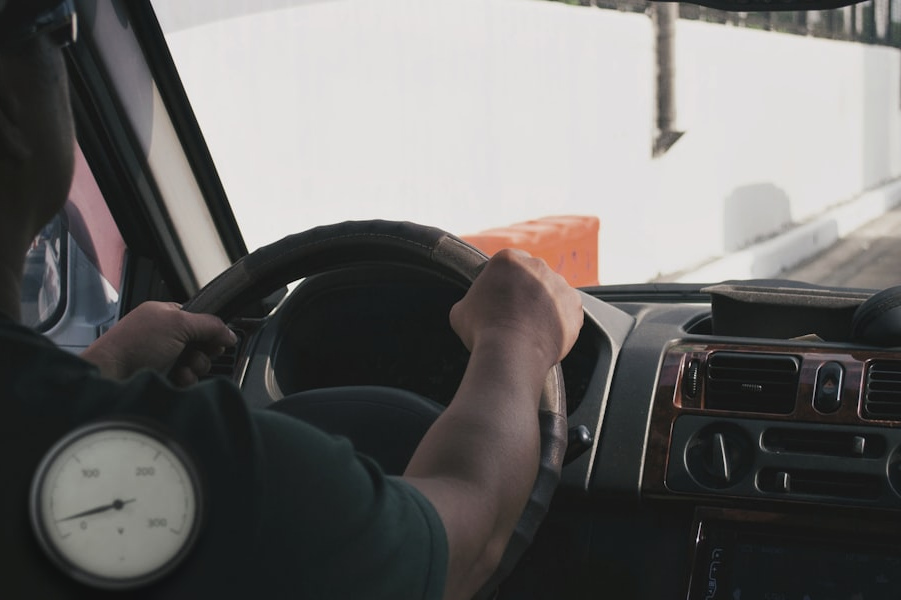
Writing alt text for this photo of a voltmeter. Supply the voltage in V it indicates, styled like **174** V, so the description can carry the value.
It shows **20** V
